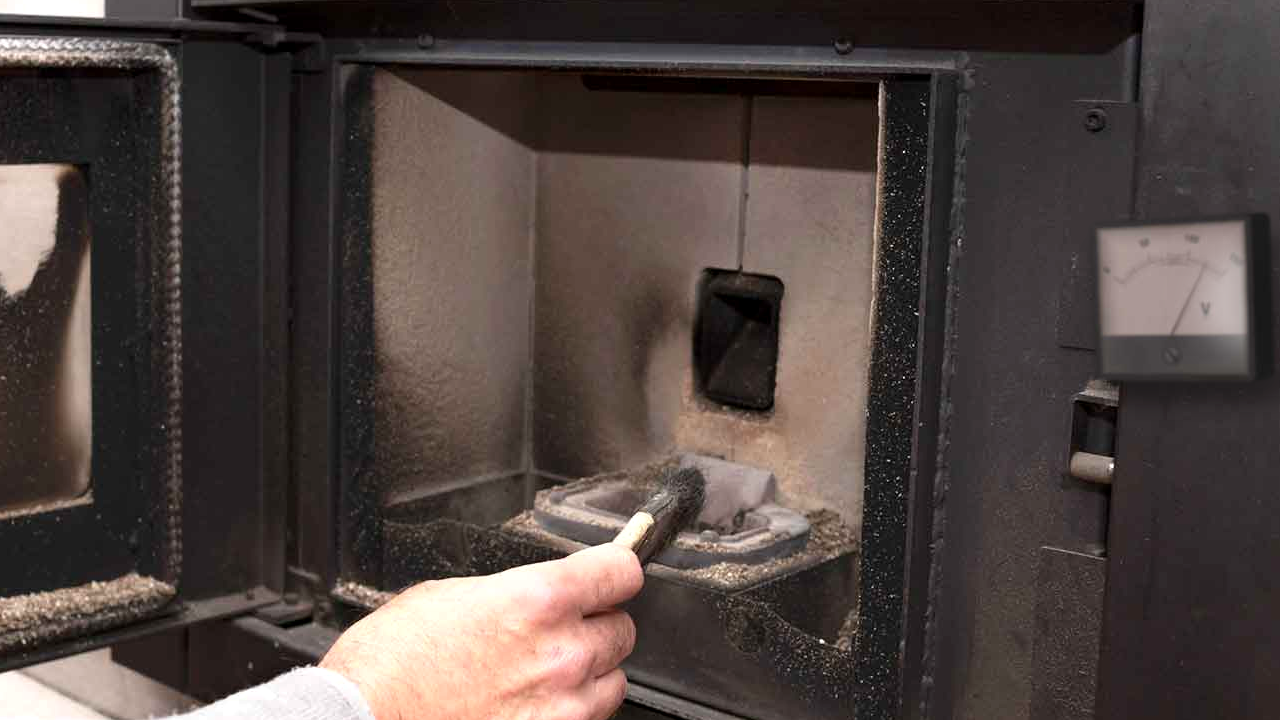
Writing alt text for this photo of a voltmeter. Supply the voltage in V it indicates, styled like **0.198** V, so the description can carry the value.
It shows **125** V
